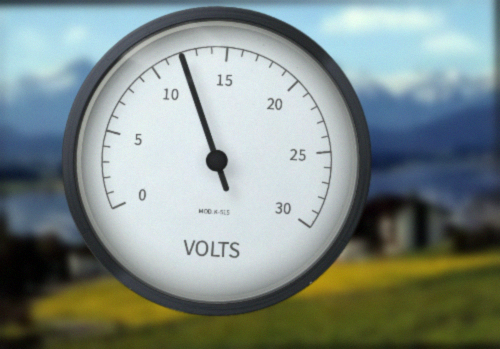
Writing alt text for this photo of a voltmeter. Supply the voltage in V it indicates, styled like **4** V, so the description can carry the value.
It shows **12** V
